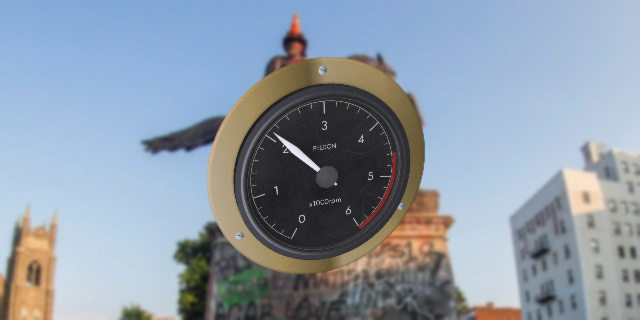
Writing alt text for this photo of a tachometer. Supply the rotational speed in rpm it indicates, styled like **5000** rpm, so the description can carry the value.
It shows **2100** rpm
